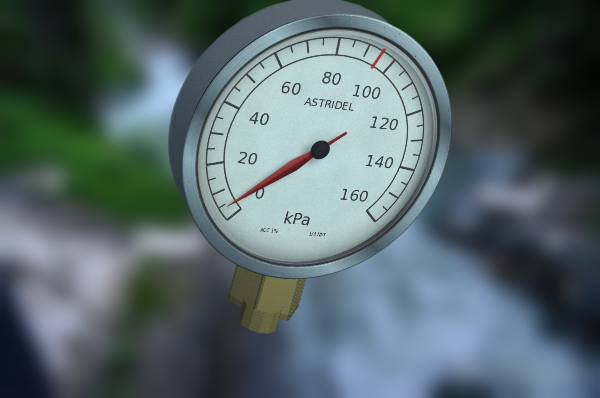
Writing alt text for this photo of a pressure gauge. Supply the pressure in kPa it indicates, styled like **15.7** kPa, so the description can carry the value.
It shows **5** kPa
